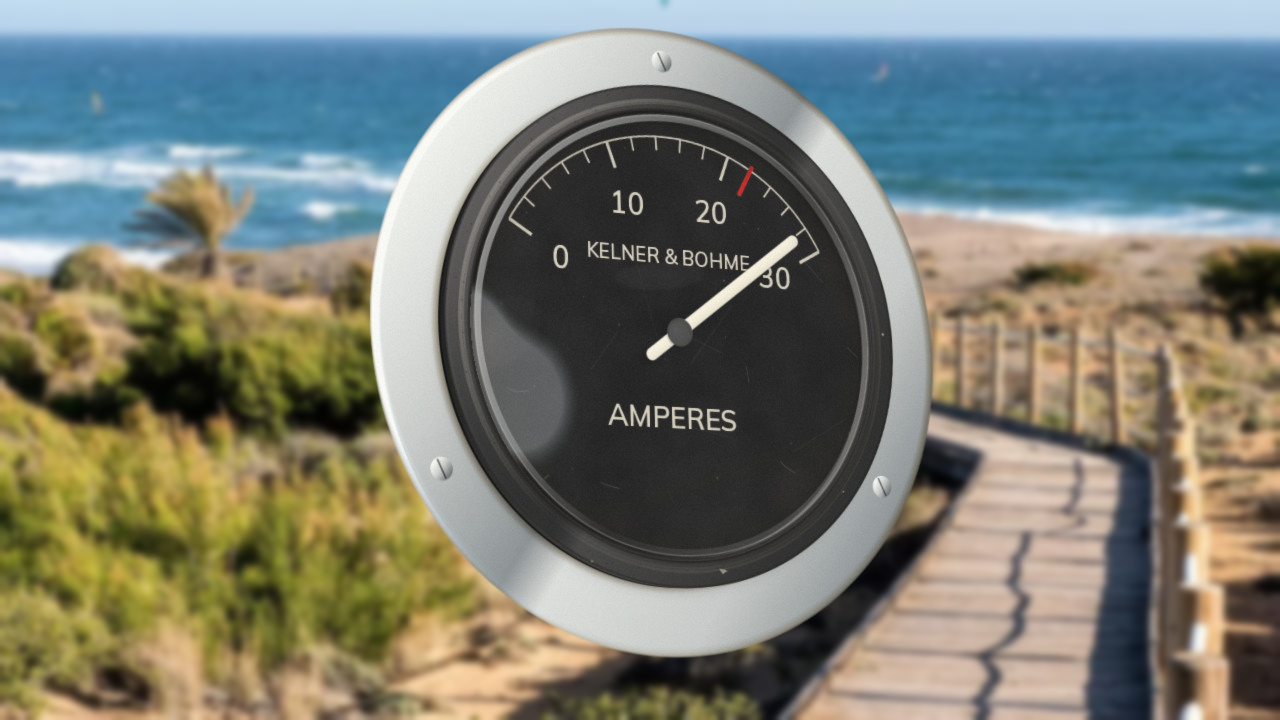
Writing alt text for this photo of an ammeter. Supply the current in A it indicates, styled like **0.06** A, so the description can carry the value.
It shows **28** A
